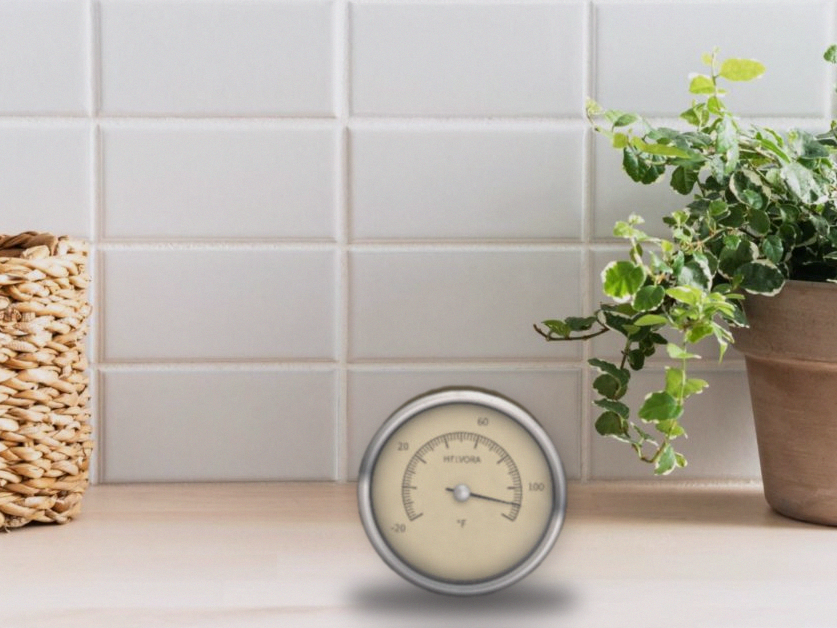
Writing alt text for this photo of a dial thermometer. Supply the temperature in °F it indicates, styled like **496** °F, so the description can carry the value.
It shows **110** °F
